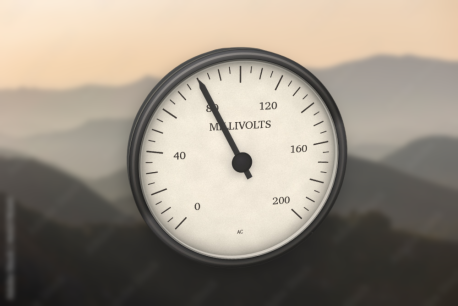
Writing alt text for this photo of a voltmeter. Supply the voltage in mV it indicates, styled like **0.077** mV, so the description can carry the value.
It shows **80** mV
